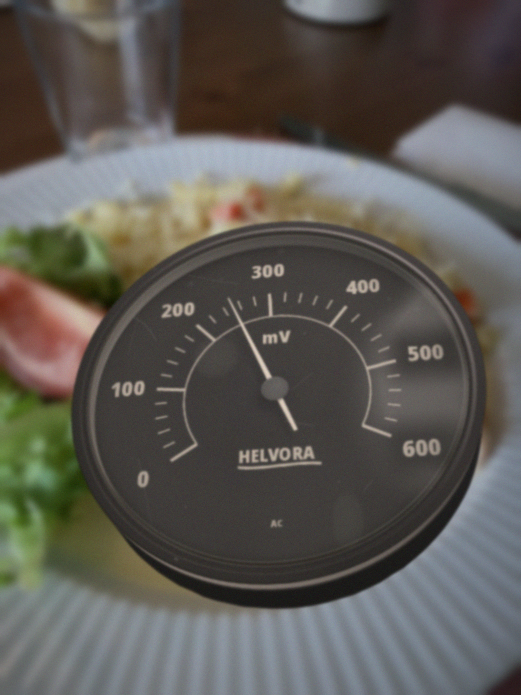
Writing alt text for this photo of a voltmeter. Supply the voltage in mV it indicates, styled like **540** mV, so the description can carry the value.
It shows **250** mV
